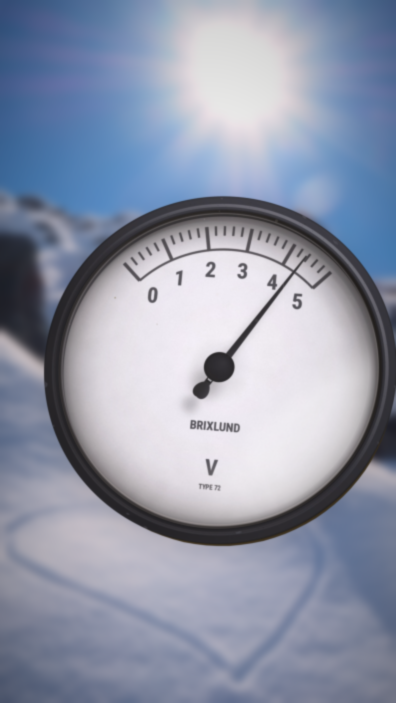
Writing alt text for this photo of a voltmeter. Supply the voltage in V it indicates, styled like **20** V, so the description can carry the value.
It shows **4.4** V
